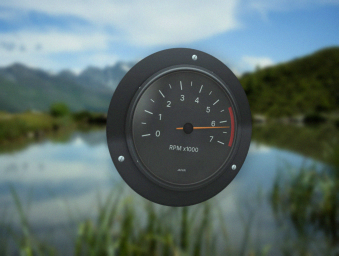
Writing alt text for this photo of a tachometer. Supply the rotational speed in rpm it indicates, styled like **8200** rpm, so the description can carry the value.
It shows **6250** rpm
